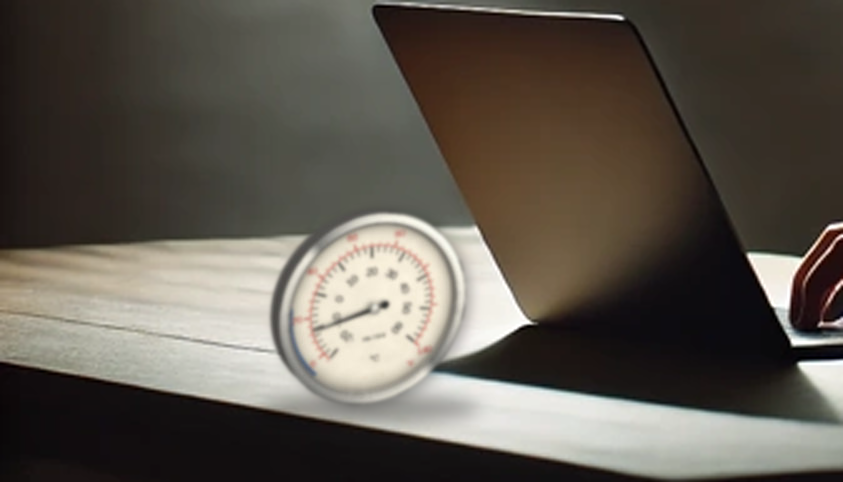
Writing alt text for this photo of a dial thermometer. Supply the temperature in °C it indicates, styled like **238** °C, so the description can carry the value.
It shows **-10** °C
